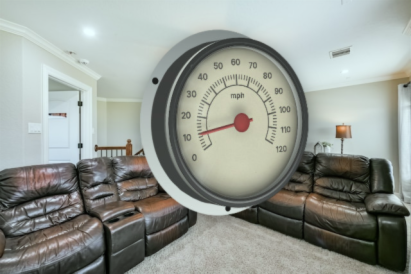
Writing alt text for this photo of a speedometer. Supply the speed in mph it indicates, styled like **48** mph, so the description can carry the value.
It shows **10** mph
